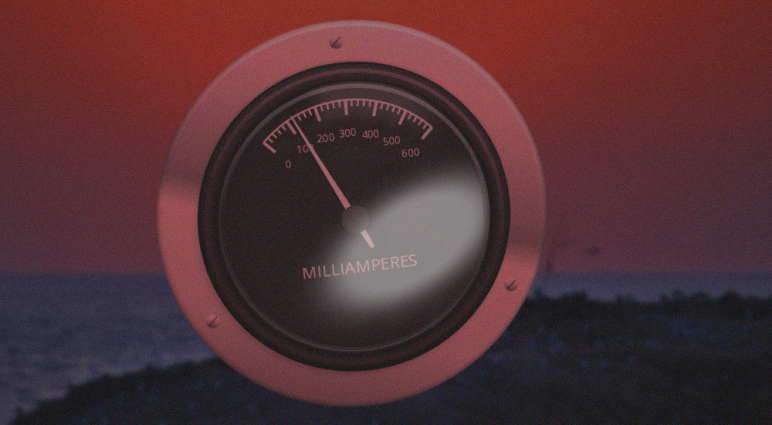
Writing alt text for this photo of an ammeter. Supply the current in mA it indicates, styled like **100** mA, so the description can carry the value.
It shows **120** mA
